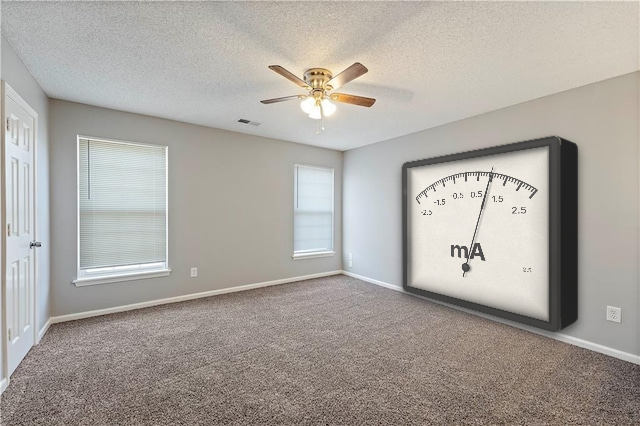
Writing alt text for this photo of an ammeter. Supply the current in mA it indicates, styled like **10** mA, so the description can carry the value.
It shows **1** mA
